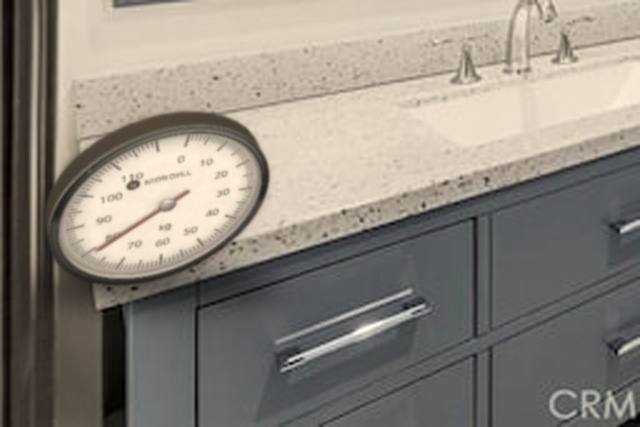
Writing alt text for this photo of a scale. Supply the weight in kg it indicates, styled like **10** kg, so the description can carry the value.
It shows **80** kg
